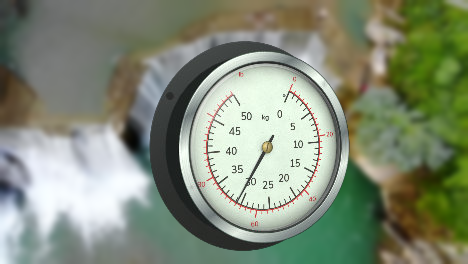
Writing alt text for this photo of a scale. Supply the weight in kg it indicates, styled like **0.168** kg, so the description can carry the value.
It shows **31** kg
